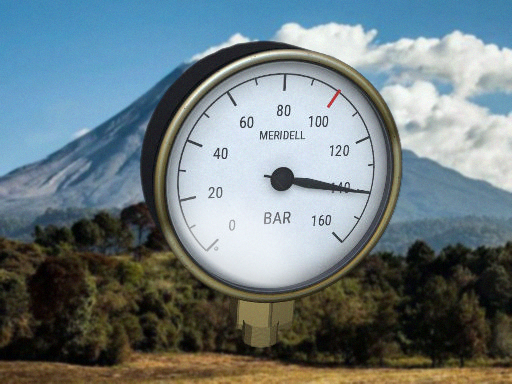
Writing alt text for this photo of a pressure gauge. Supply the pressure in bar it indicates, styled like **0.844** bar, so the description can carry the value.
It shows **140** bar
